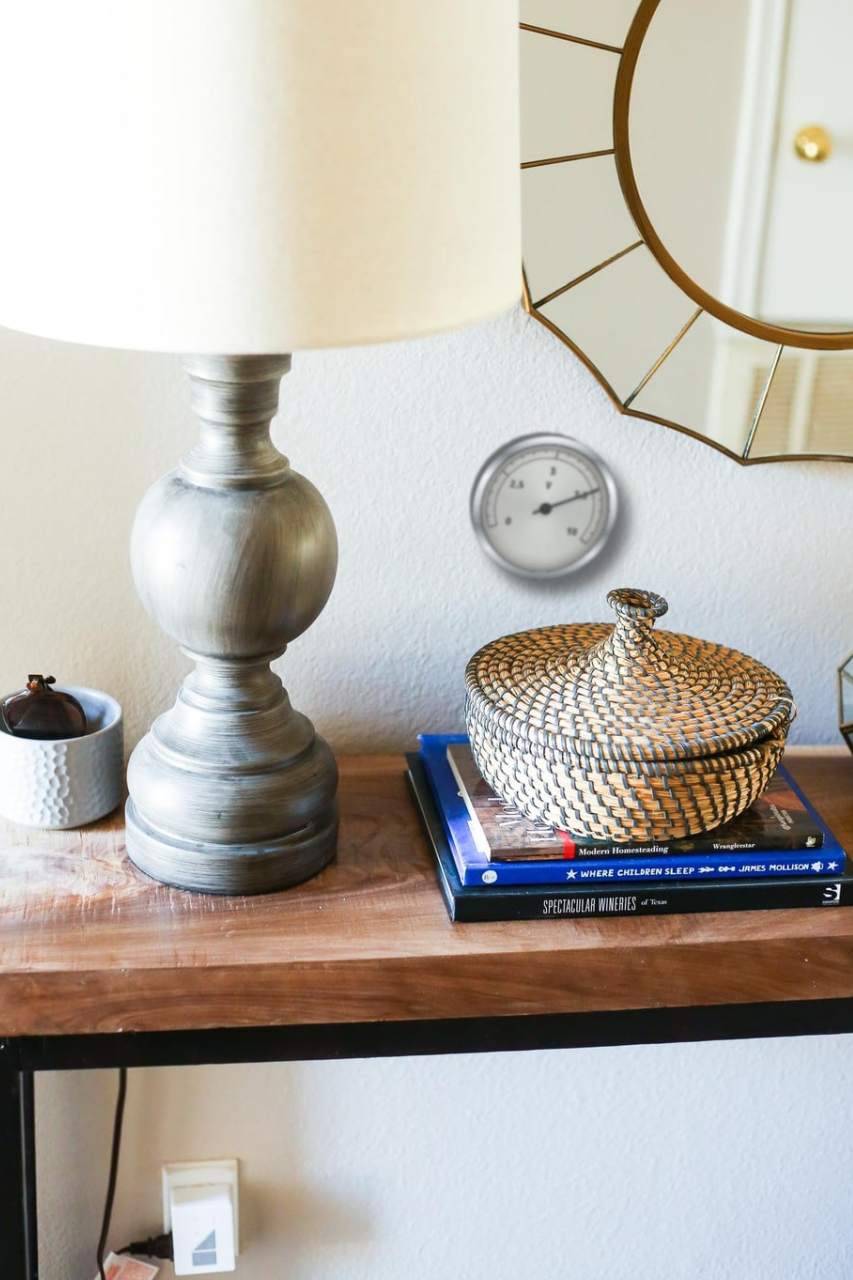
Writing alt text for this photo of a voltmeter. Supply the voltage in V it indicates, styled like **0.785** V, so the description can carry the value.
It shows **7.5** V
